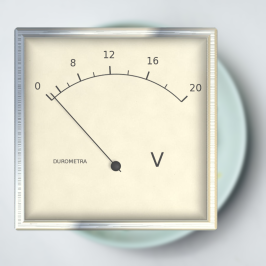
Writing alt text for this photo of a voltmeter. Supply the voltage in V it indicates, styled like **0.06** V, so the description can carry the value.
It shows **2** V
